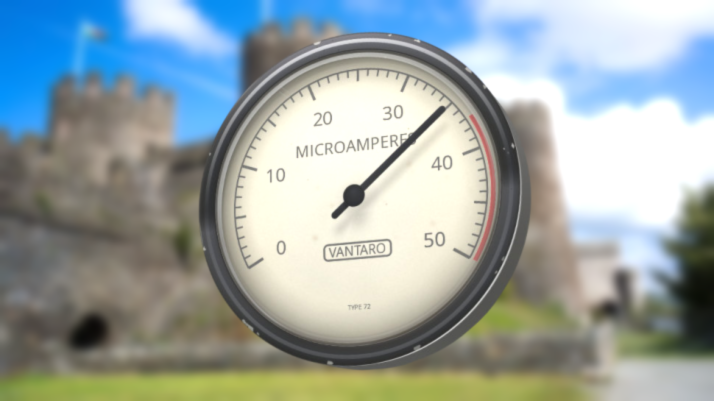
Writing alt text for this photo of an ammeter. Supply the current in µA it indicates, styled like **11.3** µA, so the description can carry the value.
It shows **35** µA
